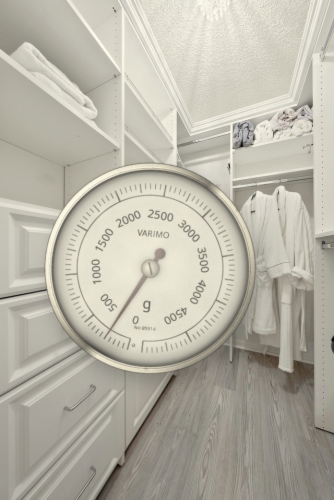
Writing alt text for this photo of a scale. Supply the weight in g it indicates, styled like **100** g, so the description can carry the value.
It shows **250** g
